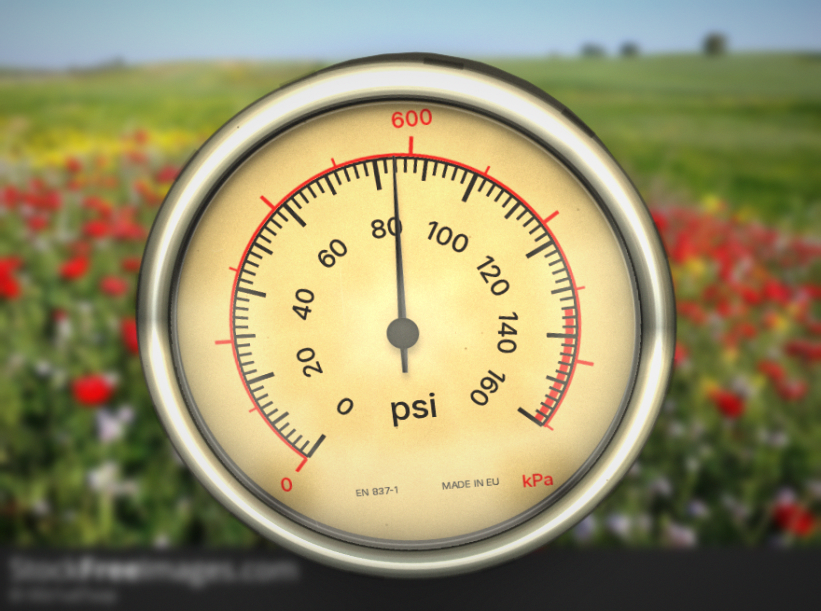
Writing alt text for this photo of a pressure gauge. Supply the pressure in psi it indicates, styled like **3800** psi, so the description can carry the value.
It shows **84** psi
